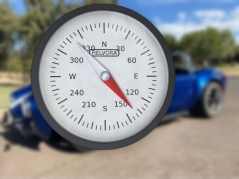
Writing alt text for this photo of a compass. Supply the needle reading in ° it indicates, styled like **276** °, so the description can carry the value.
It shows **140** °
